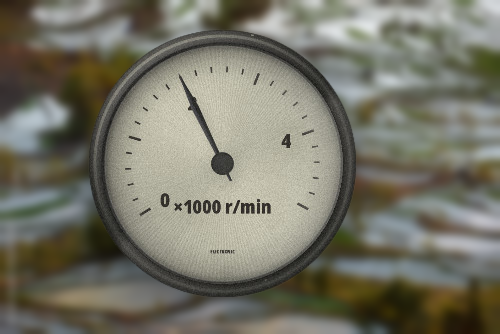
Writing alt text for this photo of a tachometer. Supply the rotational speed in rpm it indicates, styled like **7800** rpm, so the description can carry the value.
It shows **2000** rpm
